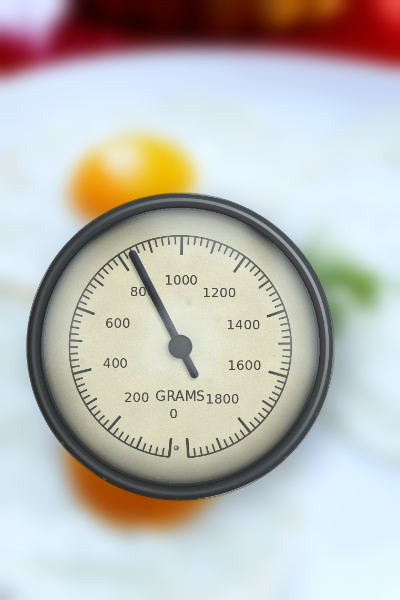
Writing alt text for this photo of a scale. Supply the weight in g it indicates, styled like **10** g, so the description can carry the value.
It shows **840** g
